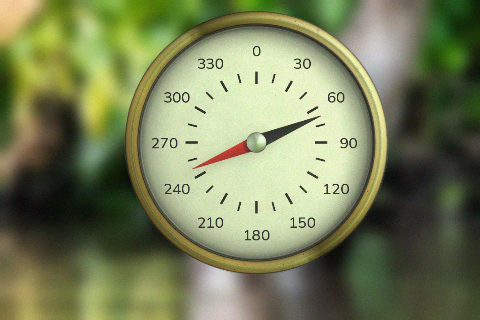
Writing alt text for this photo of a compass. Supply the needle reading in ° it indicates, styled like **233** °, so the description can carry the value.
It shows **247.5** °
